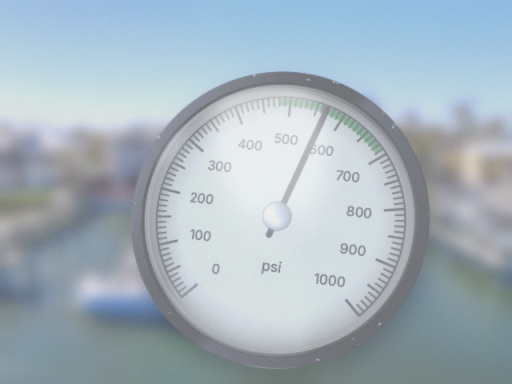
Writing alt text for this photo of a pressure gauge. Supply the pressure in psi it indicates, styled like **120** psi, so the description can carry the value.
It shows **570** psi
